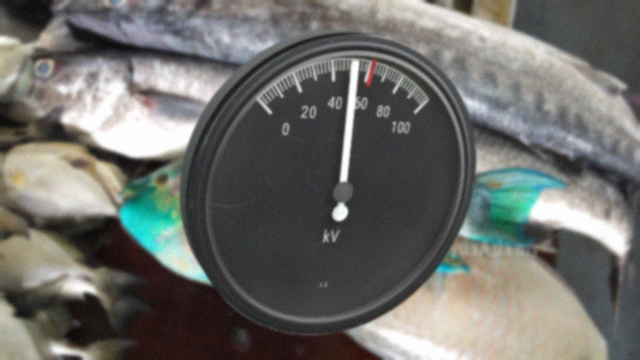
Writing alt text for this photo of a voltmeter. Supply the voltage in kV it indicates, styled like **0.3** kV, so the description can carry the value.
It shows **50** kV
